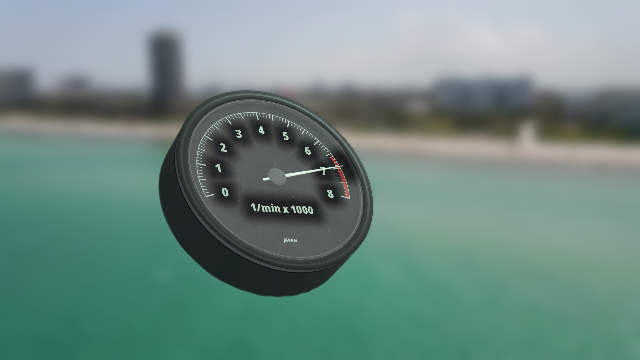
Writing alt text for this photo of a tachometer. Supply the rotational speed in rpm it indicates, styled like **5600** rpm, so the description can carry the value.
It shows **7000** rpm
